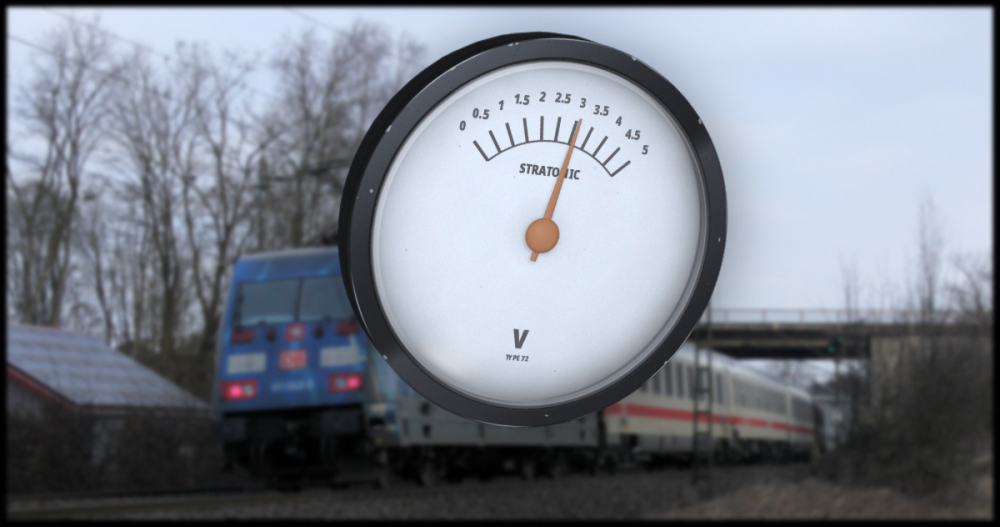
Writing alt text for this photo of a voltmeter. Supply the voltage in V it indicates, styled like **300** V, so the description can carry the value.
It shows **3** V
